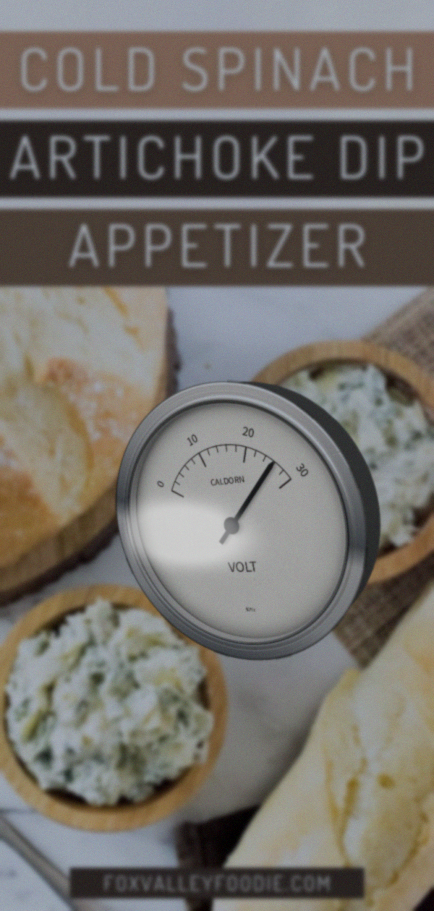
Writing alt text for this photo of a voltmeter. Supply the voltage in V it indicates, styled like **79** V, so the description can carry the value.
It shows **26** V
